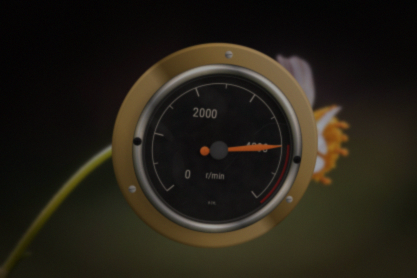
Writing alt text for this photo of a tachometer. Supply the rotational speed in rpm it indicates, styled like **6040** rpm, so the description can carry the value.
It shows **4000** rpm
